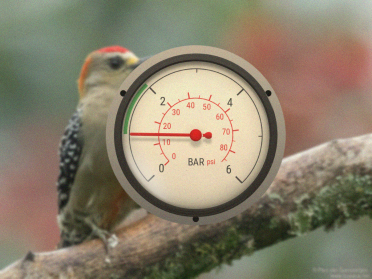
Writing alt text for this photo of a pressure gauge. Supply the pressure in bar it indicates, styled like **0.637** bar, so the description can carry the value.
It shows **1** bar
